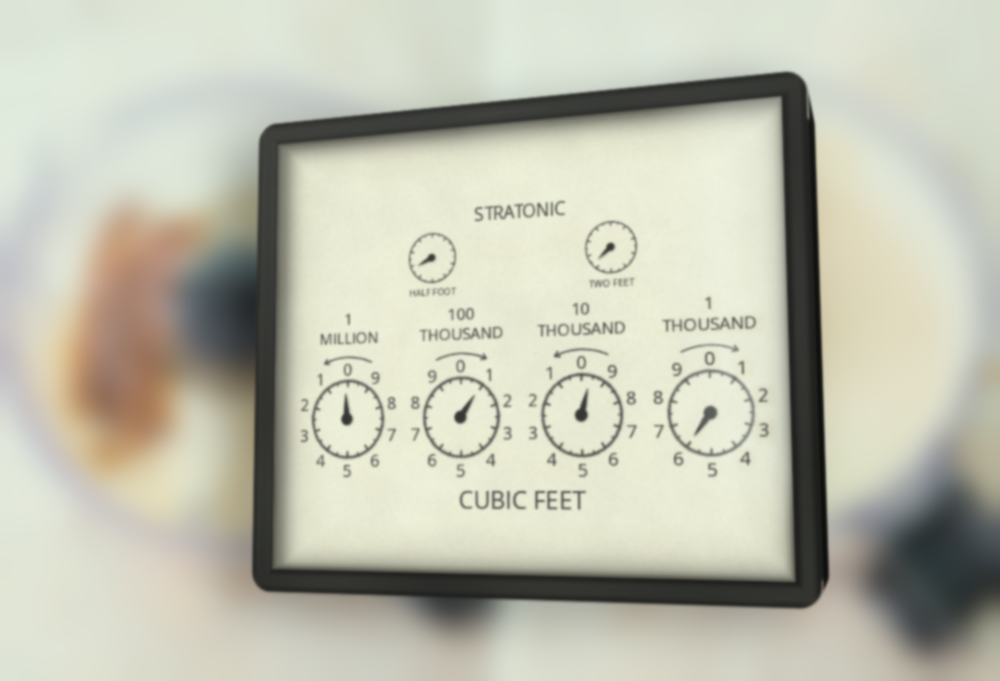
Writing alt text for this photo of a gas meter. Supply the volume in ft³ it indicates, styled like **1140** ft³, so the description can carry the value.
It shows **9600** ft³
